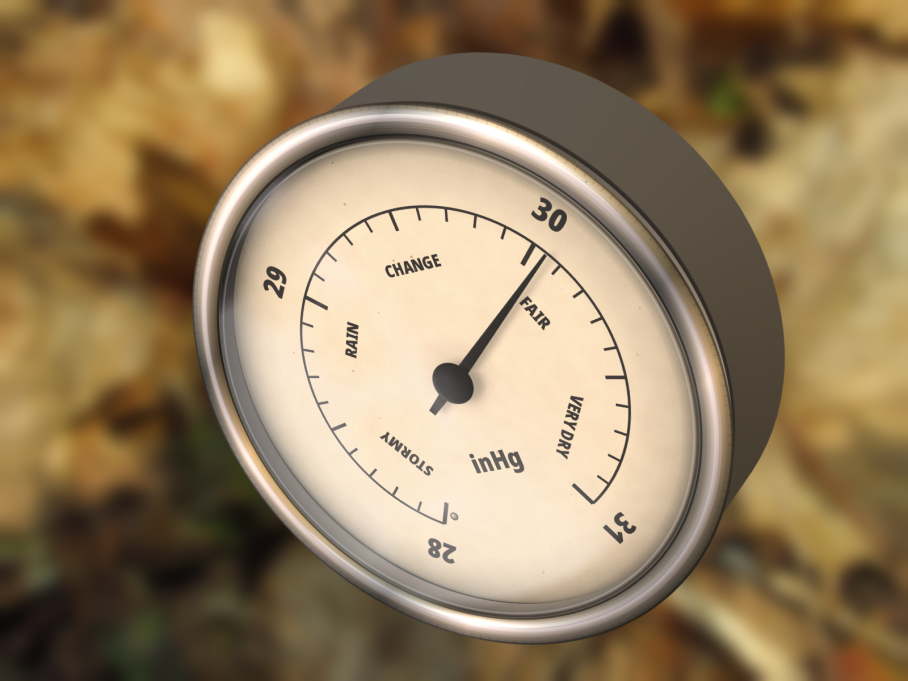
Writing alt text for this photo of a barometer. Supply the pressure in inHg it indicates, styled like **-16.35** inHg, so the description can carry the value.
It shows **30.05** inHg
